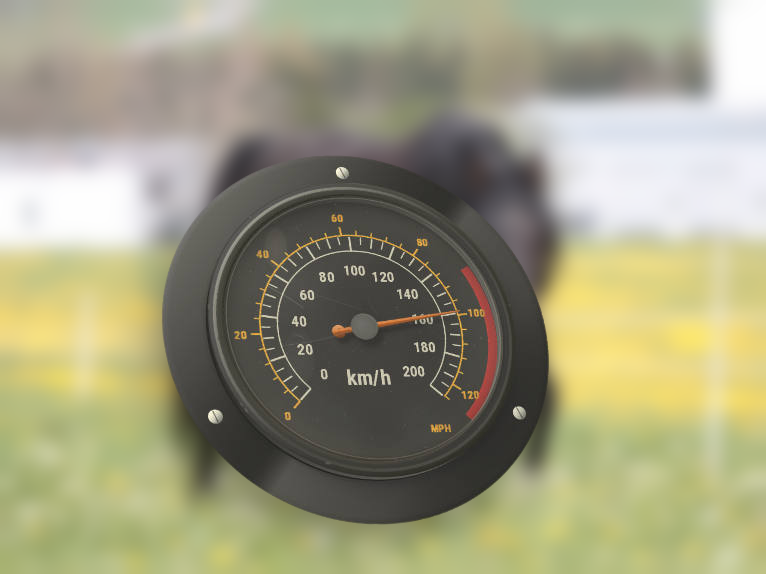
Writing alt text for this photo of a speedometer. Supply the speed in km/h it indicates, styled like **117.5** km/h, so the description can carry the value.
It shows **160** km/h
